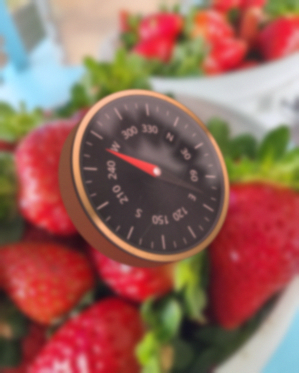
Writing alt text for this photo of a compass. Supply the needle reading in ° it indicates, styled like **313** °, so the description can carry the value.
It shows **260** °
